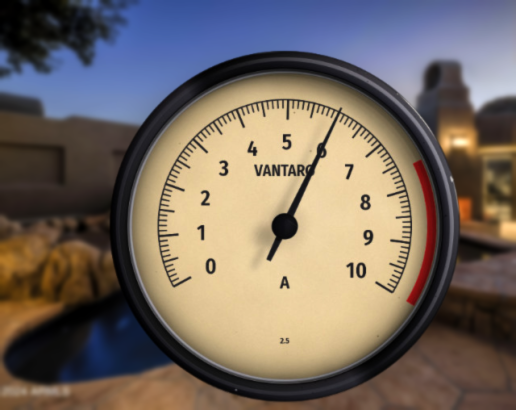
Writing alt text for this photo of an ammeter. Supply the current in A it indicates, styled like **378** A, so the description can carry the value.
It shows **6** A
